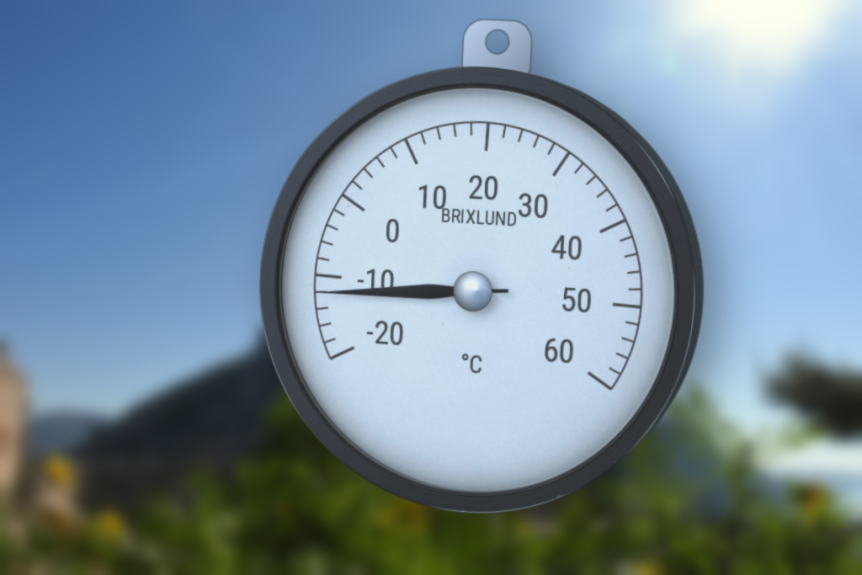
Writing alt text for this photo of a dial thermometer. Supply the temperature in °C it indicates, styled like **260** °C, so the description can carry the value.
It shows **-12** °C
